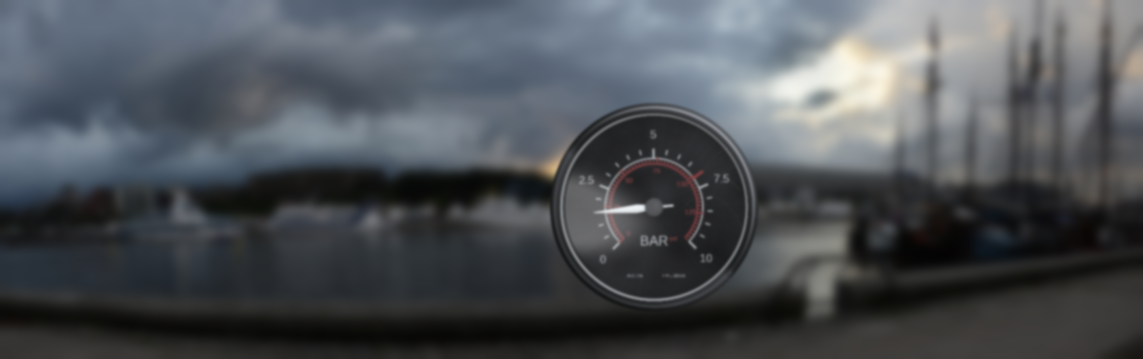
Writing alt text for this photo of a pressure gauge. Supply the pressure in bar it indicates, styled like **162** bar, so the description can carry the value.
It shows **1.5** bar
